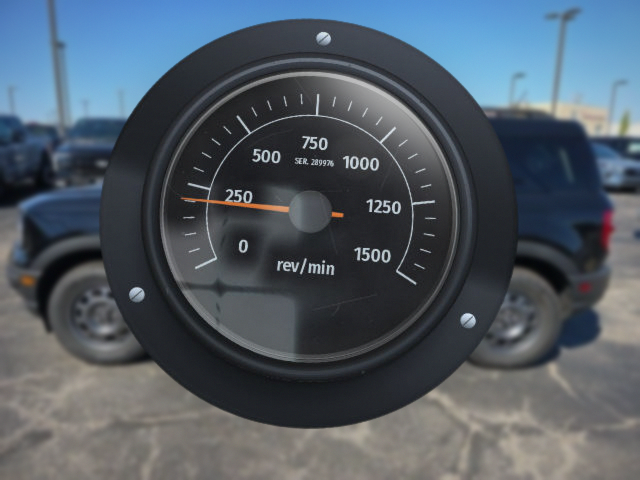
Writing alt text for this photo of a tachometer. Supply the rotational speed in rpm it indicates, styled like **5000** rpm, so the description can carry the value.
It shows **200** rpm
